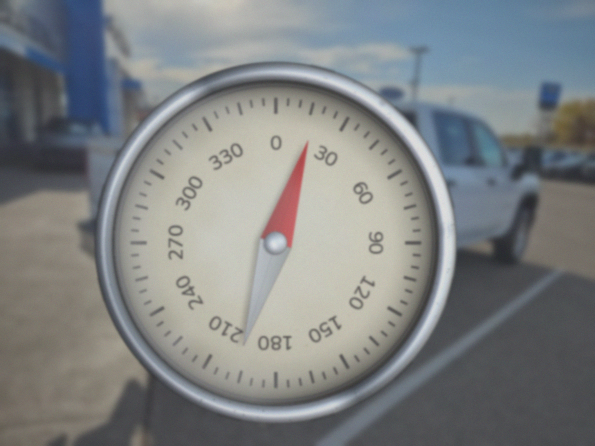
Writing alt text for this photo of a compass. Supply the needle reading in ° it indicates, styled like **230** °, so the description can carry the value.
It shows **17.5** °
